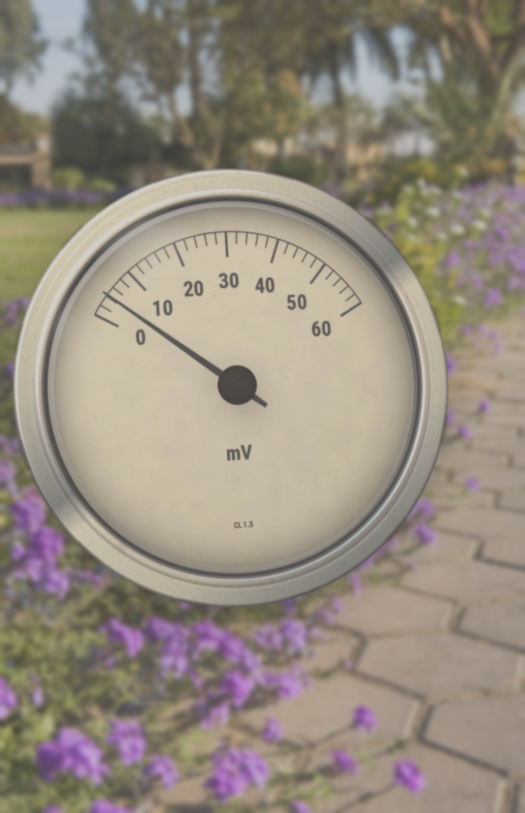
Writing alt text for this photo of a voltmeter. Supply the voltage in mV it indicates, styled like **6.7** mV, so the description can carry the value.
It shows **4** mV
